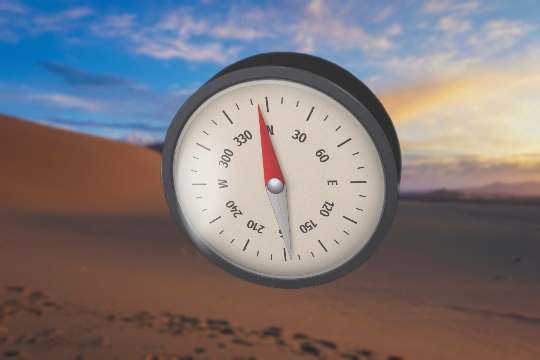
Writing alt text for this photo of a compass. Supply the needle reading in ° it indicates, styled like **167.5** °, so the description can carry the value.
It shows **355** °
